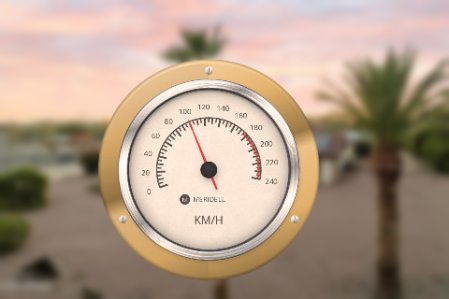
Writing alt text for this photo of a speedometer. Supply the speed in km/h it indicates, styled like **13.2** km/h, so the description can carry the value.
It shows **100** km/h
